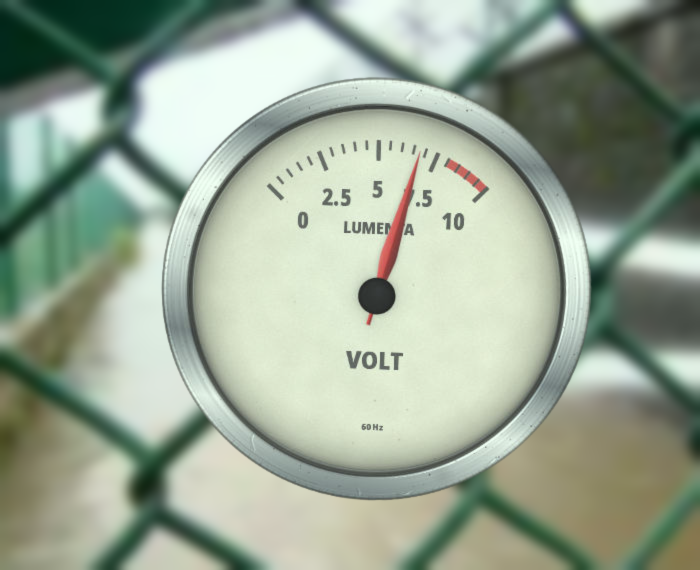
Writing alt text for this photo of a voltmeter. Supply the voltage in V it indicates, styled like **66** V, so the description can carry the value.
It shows **6.75** V
